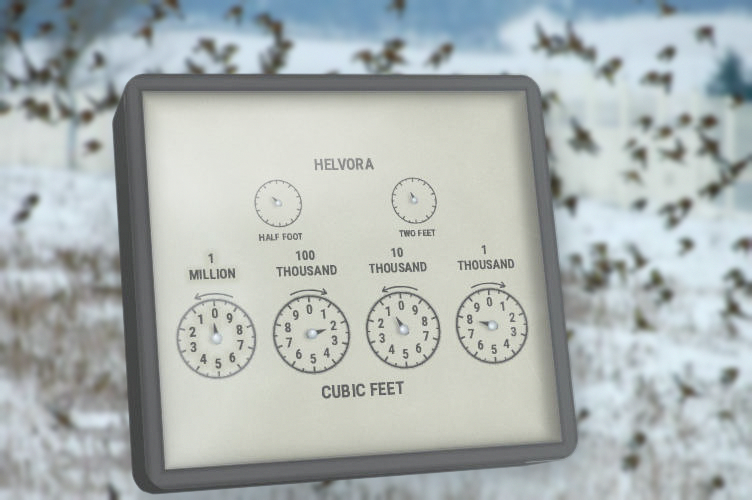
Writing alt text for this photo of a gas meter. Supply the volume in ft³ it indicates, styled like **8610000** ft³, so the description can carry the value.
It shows **20800** ft³
